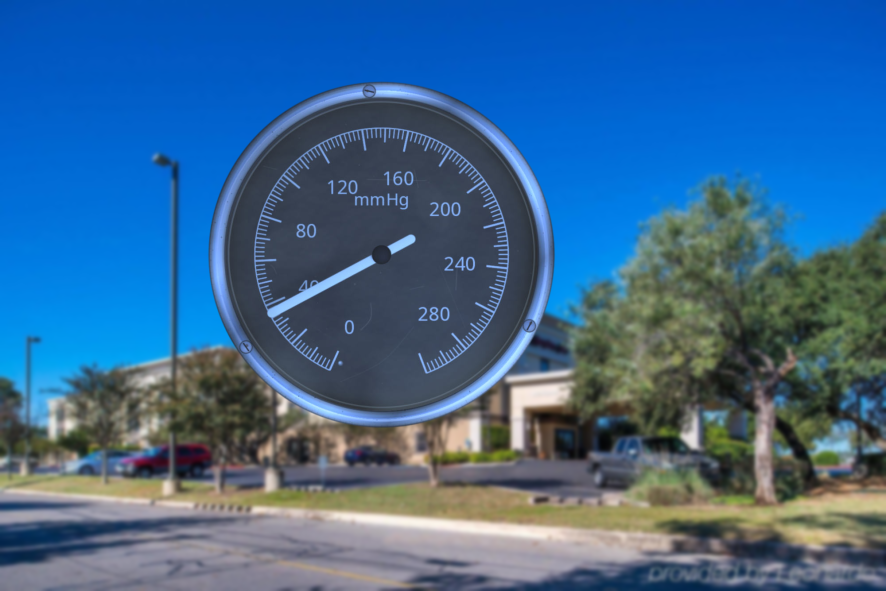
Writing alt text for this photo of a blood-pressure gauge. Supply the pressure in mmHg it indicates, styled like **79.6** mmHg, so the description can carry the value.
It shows **36** mmHg
